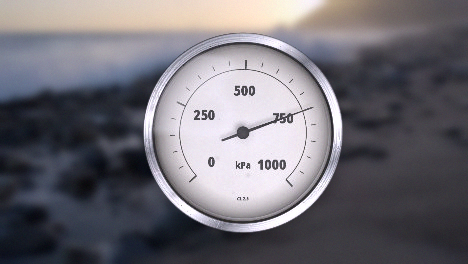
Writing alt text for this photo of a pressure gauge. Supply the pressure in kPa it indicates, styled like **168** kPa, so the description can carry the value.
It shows **750** kPa
